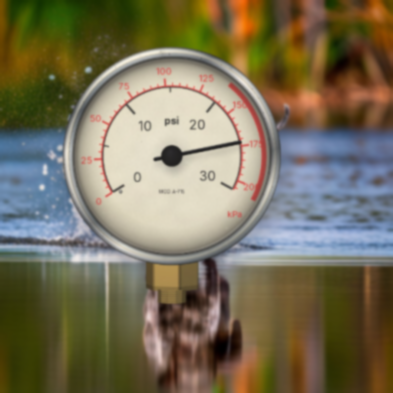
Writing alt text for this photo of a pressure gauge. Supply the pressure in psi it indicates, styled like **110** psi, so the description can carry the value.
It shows **25** psi
